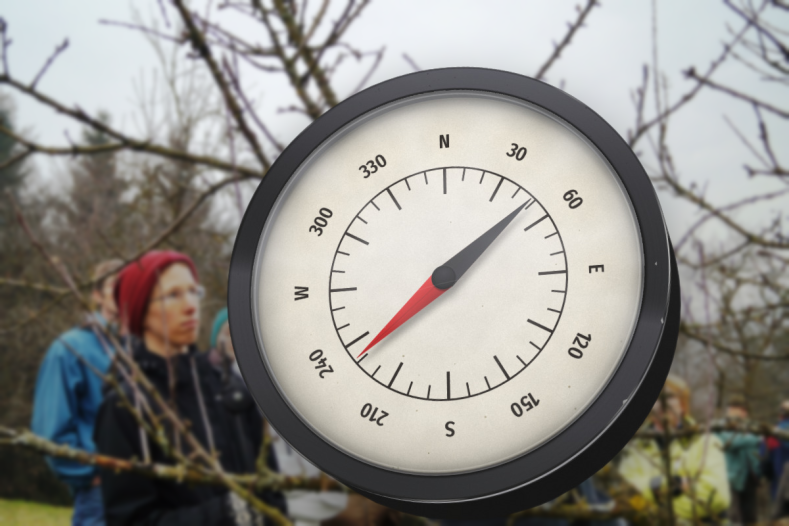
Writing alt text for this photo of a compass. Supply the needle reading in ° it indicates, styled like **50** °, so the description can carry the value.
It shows **230** °
